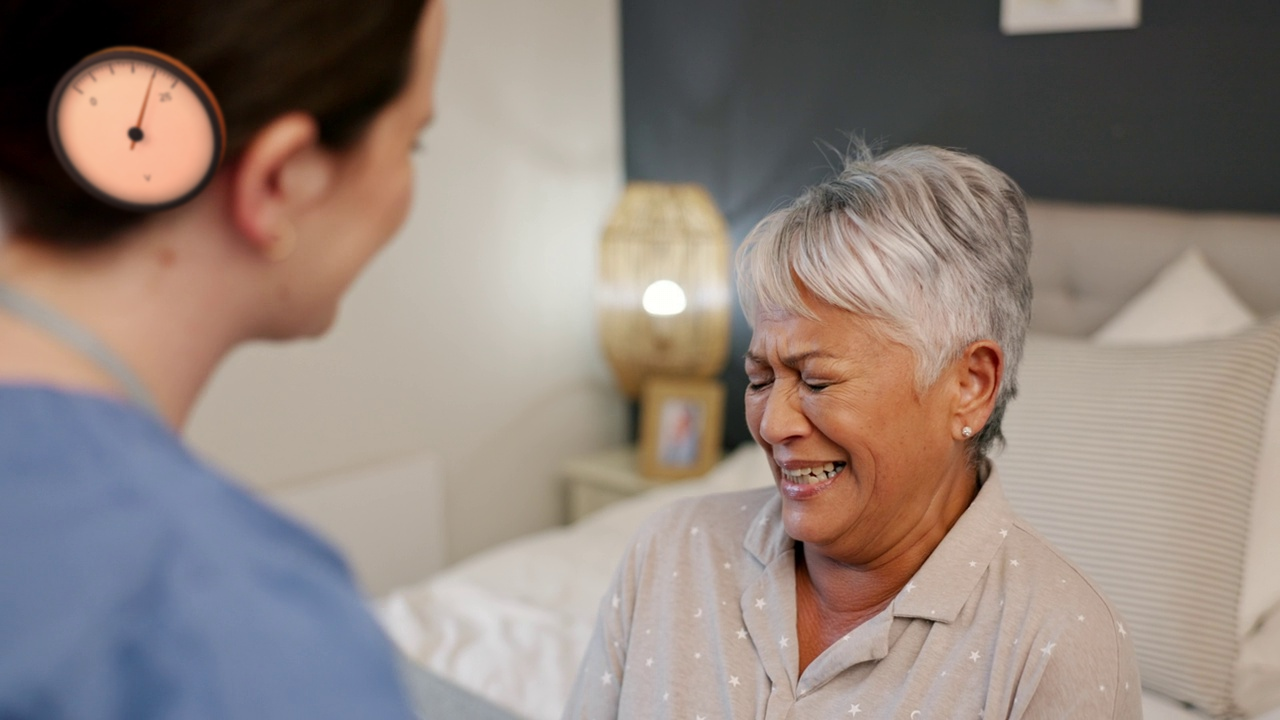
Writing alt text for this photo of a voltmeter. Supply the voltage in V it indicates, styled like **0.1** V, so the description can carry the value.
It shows **20** V
